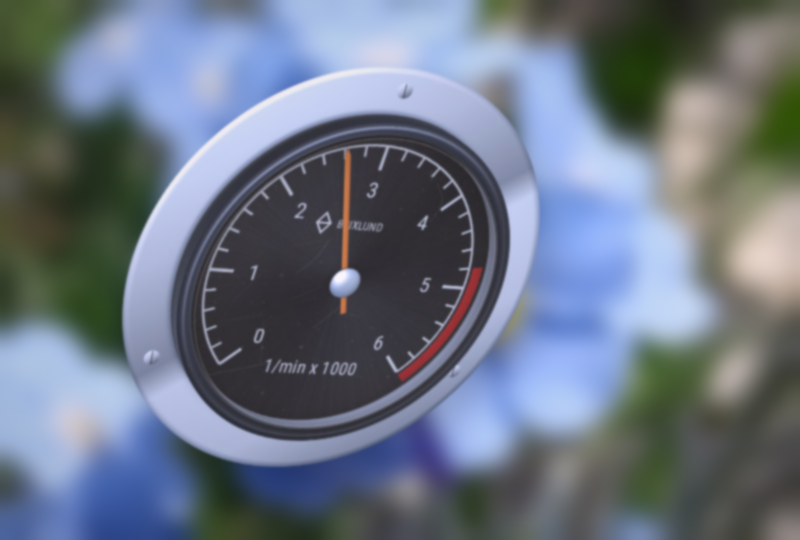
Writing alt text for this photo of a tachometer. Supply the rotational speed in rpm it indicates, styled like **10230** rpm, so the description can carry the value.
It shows **2600** rpm
